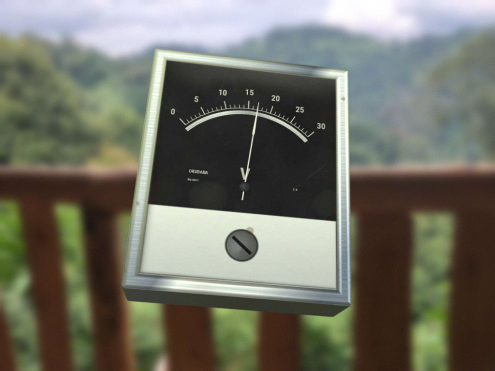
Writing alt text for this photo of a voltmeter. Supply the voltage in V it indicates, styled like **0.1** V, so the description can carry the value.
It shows **17** V
